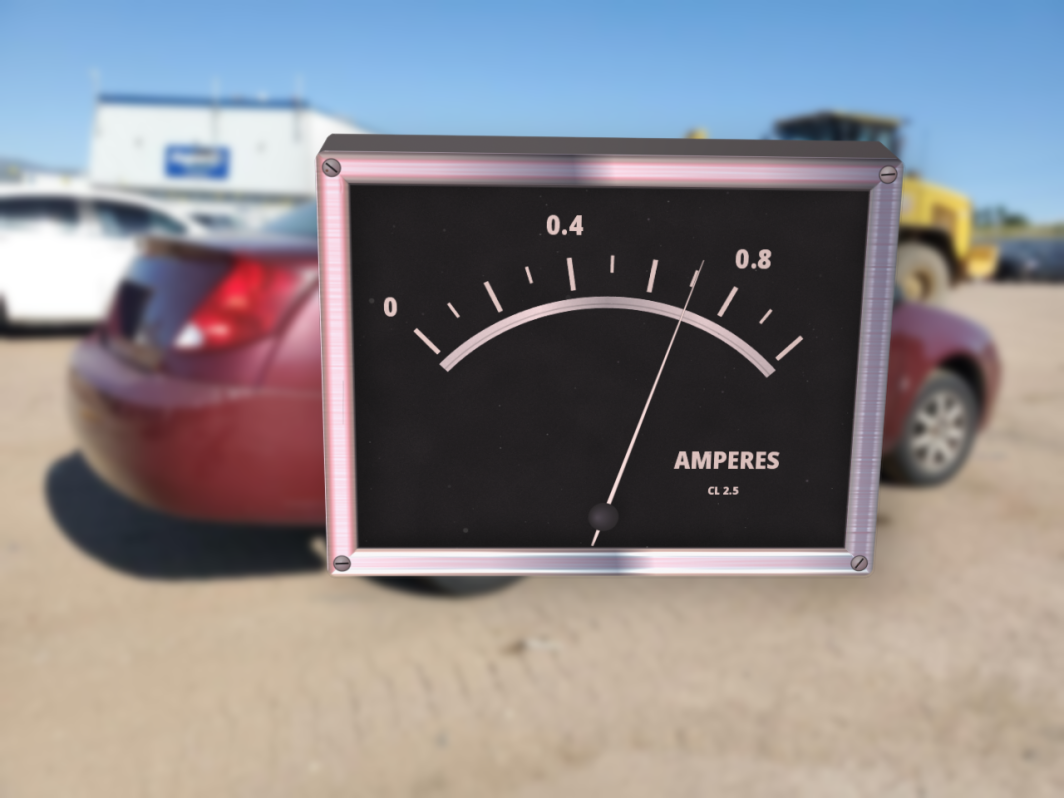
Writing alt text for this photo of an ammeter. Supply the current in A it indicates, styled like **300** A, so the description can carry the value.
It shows **0.7** A
